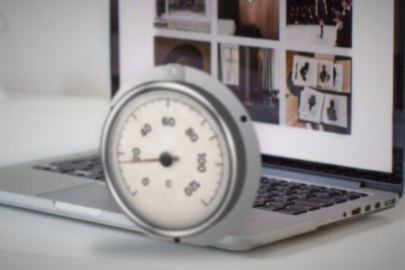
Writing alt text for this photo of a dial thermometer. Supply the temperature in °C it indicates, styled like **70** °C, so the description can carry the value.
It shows **16** °C
